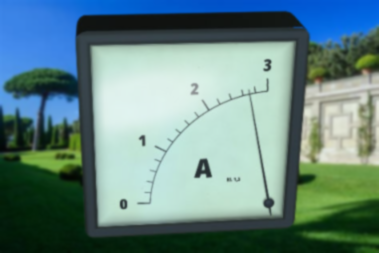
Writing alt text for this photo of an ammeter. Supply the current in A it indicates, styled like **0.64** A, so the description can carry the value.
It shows **2.7** A
